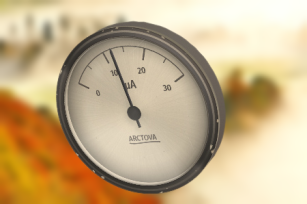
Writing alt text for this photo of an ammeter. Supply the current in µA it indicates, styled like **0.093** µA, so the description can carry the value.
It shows **12.5** µA
